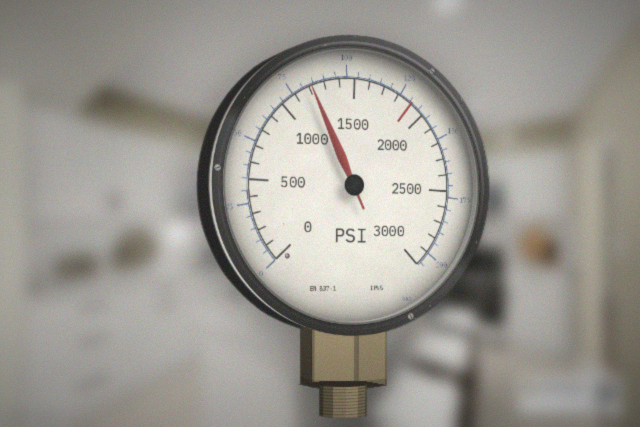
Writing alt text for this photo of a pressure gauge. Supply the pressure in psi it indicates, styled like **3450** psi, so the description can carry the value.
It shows **1200** psi
